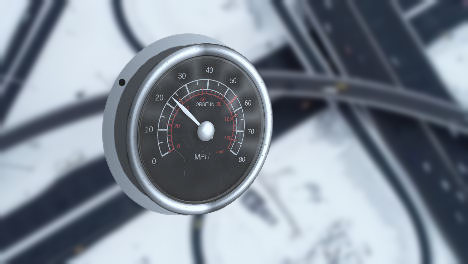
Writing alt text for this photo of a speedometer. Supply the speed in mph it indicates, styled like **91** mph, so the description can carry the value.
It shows **22.5** mph
